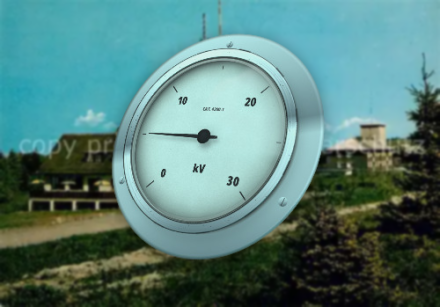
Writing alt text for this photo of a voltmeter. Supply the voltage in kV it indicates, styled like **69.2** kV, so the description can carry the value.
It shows **5** kV
